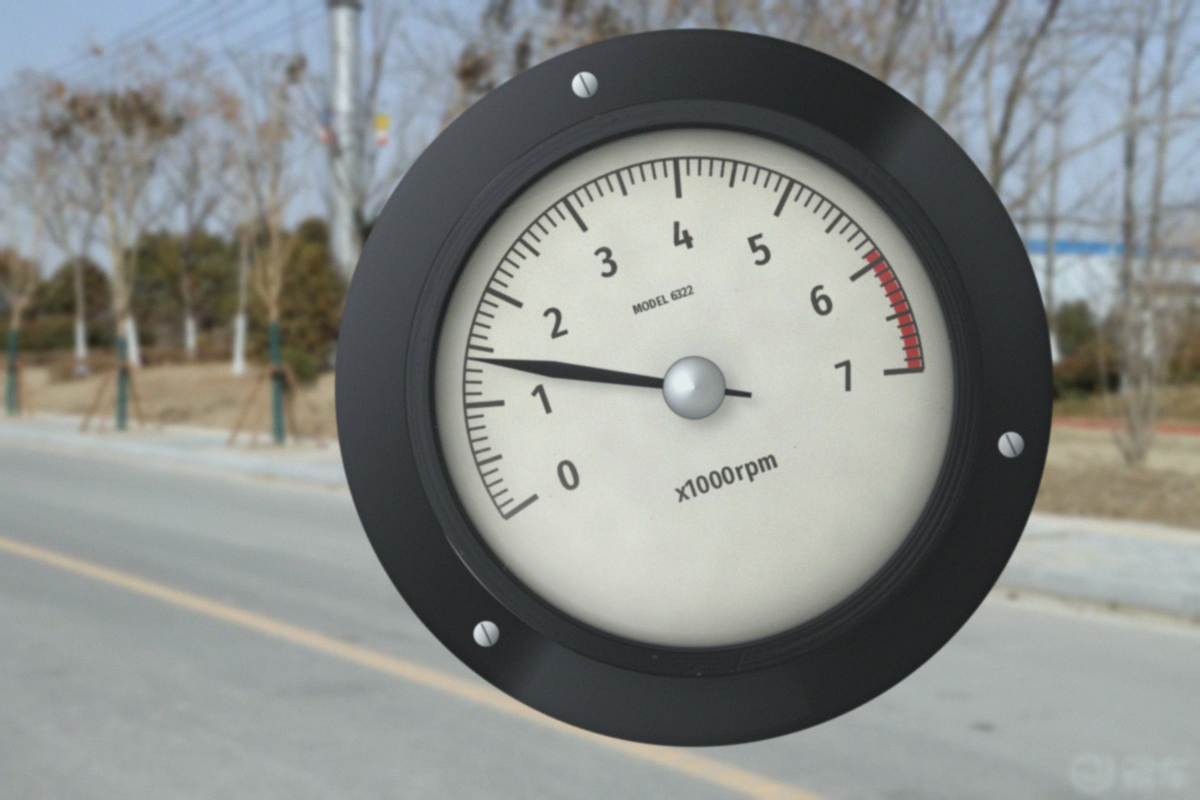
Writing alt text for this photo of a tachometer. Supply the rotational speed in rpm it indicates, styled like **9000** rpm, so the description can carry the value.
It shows **1400** rpm
